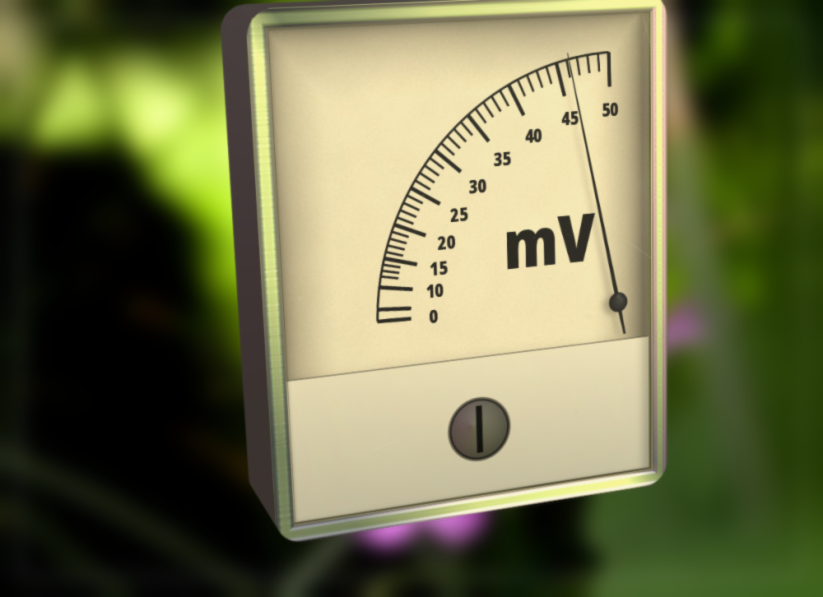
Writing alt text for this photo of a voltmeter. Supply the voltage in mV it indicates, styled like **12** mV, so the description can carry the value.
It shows **46** mV
